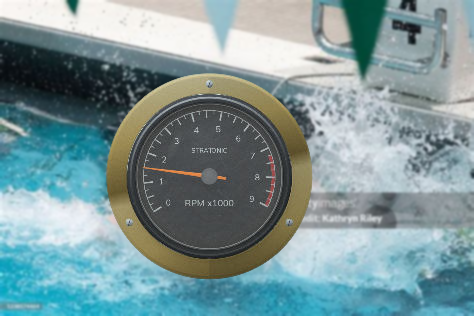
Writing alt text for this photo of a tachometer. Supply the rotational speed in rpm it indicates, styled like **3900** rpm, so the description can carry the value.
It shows **1500** rpm
